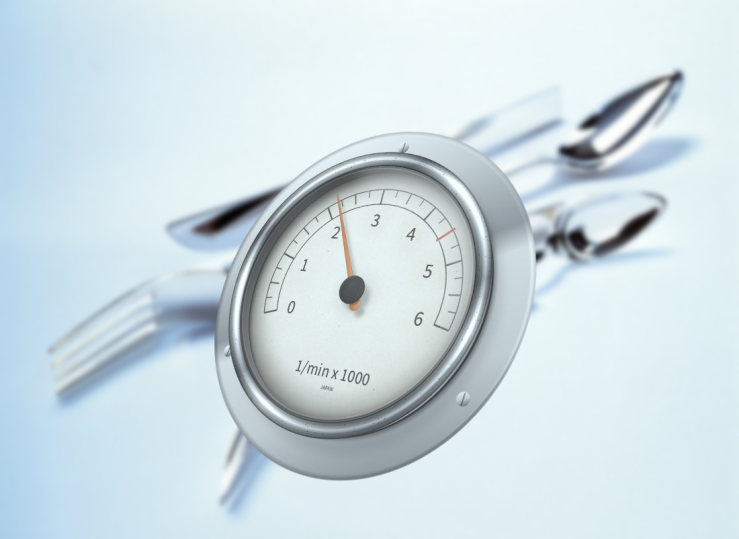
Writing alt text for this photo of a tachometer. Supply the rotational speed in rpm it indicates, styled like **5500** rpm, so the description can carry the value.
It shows **2250** rpm
